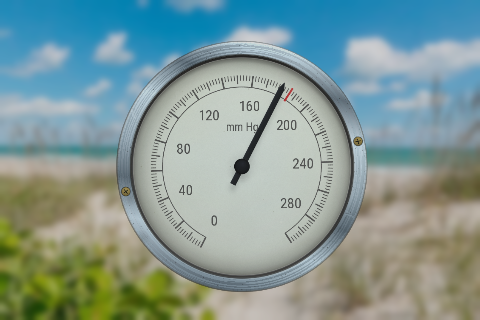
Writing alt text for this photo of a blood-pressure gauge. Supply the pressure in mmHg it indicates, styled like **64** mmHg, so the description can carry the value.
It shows **180** mmHg
